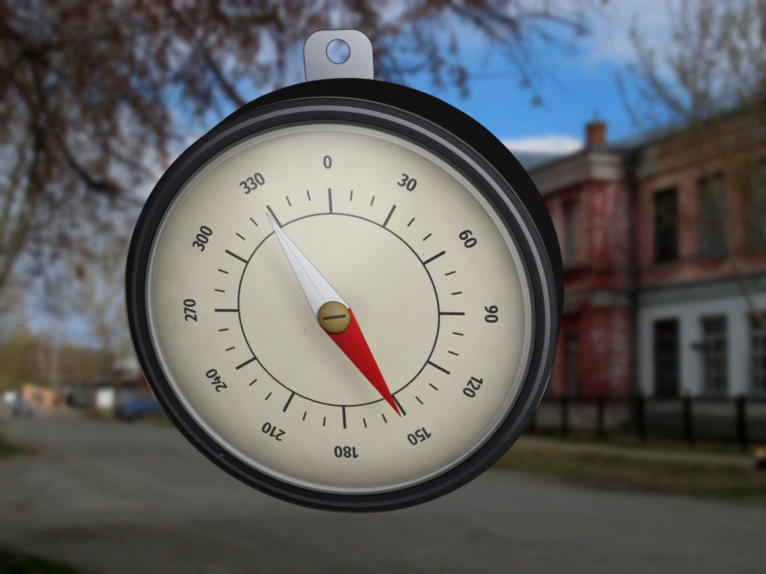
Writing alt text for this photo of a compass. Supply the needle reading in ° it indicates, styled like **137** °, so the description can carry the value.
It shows **150** °
